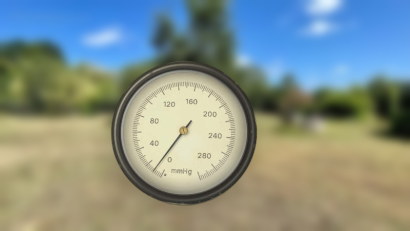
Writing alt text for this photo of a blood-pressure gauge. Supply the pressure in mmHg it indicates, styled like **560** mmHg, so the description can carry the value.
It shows **10** mmHg
